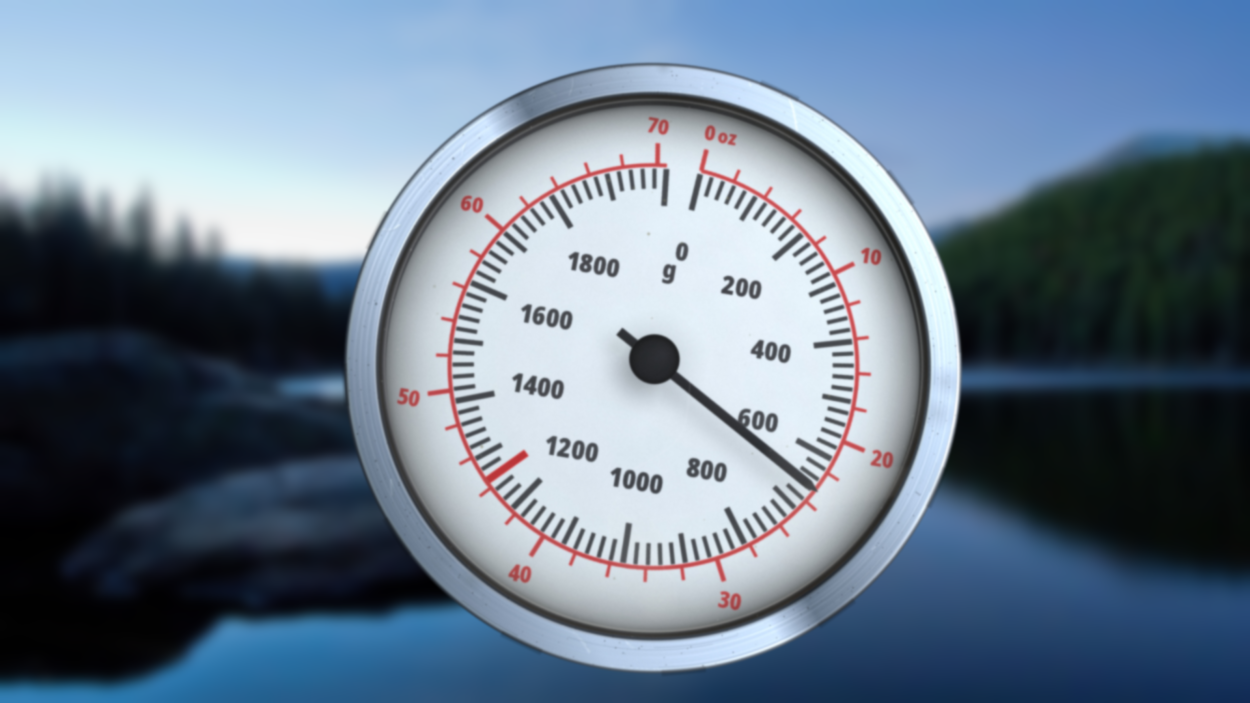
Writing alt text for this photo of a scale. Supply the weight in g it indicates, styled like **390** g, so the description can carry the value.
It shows **660** g
